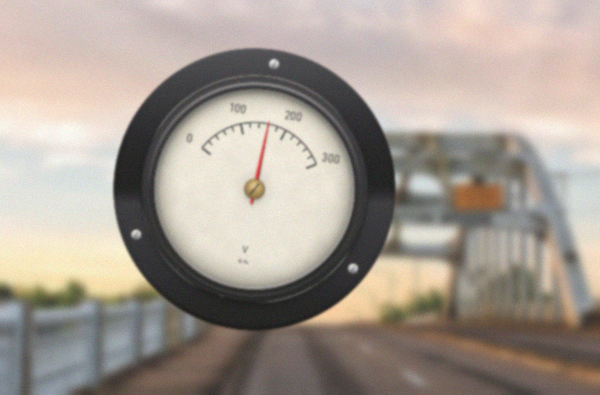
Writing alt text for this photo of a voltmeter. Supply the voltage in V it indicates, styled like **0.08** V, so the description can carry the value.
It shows **160** V
